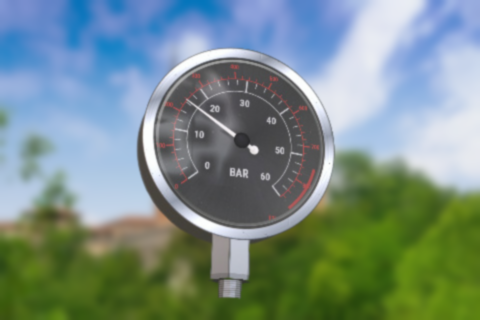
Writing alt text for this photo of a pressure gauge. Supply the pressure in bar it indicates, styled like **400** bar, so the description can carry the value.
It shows **16** bar
